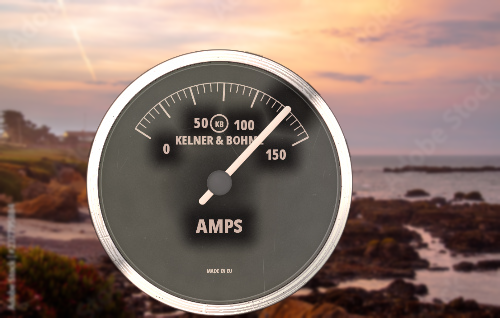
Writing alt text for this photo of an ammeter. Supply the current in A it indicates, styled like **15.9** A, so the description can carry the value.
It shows **125** A
